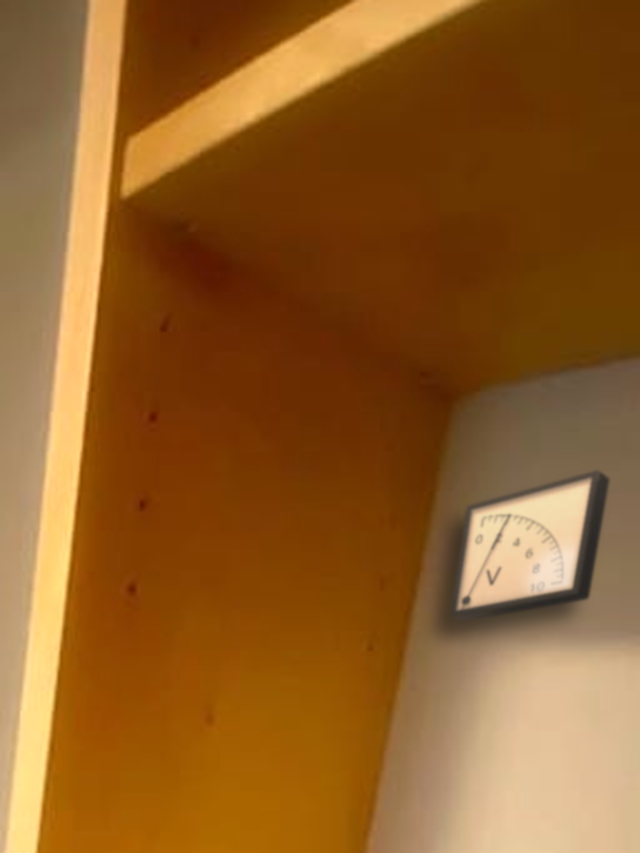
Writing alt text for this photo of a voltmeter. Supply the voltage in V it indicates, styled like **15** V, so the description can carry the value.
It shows **2** V
